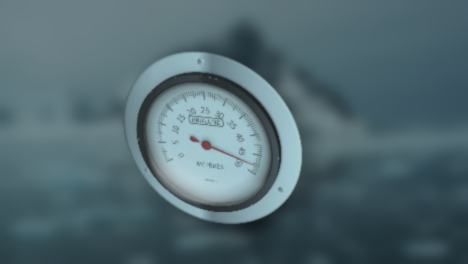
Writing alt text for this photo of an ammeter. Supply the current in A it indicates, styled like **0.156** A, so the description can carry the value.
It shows **47.5** A
